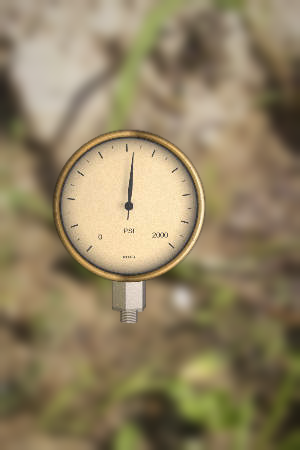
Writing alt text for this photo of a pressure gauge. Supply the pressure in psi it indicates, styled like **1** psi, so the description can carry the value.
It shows **1050** psi
